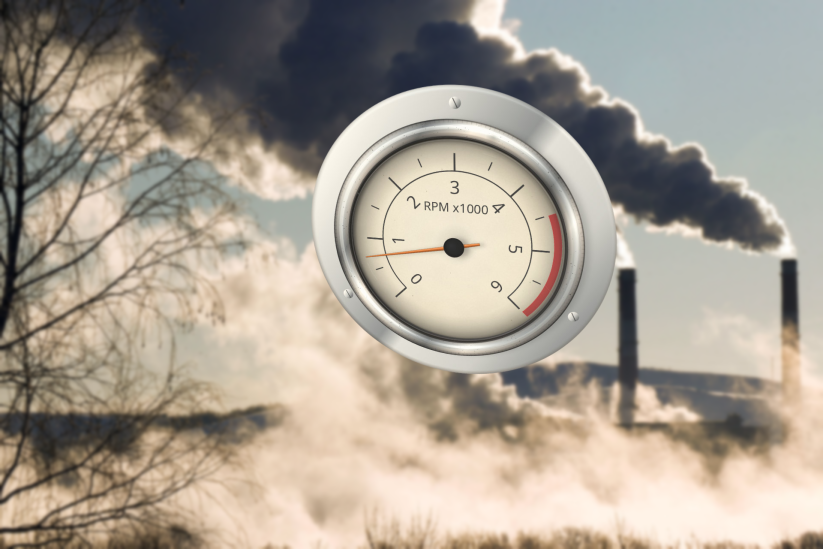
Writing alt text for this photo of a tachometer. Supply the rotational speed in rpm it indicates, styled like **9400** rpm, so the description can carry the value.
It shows **750** rpm
